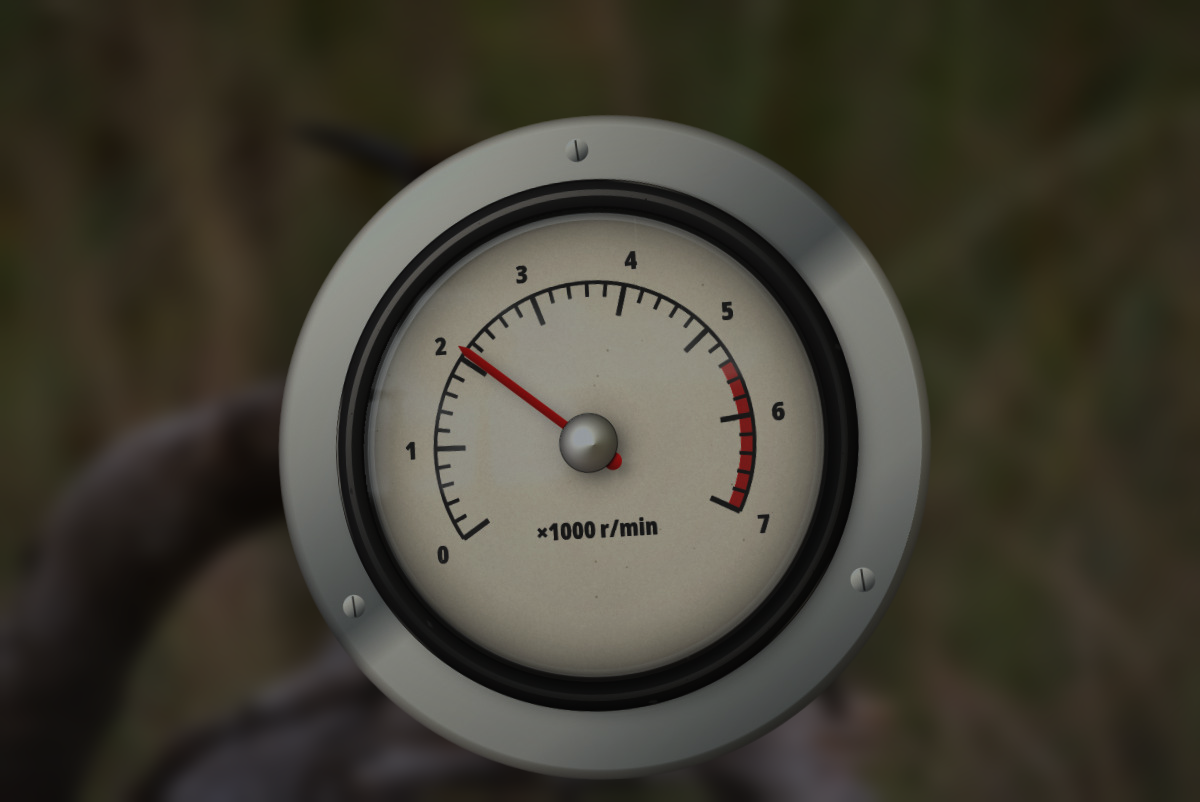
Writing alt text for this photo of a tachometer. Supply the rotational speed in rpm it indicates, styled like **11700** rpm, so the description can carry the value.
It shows **2100** rpm
